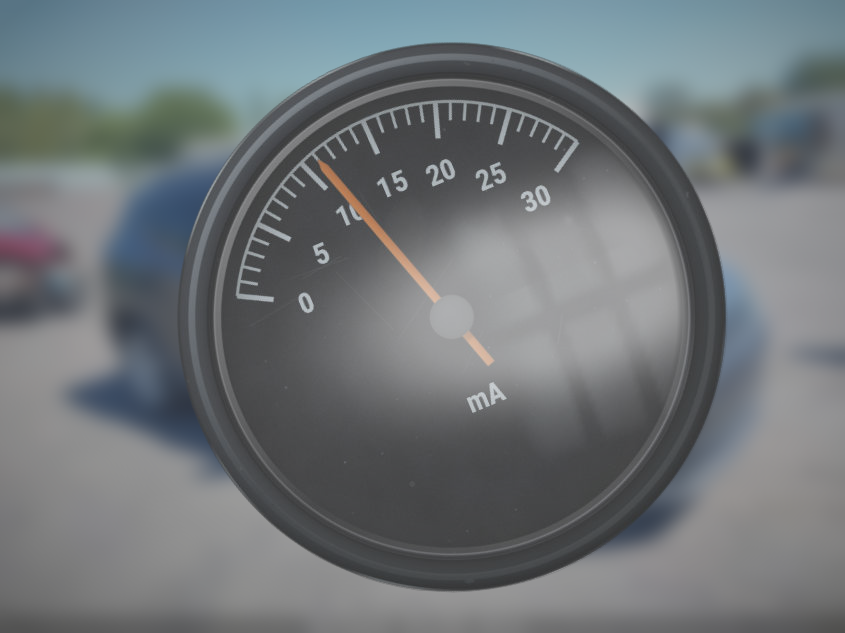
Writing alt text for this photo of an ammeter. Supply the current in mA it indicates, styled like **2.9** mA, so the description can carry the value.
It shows **11** mA
